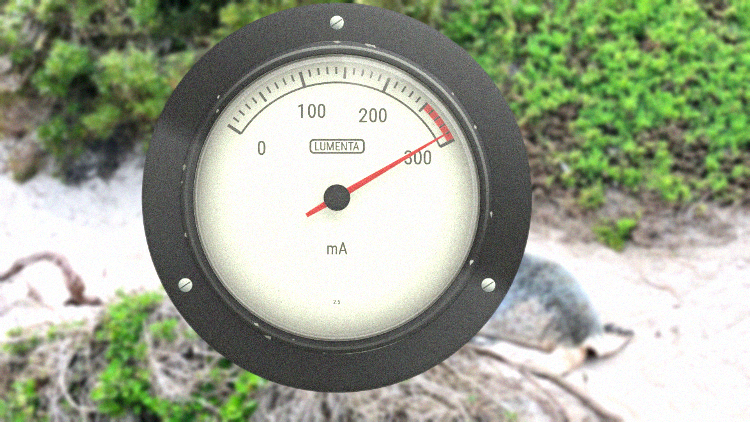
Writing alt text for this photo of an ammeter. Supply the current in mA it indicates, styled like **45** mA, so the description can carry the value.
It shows **290** mA
